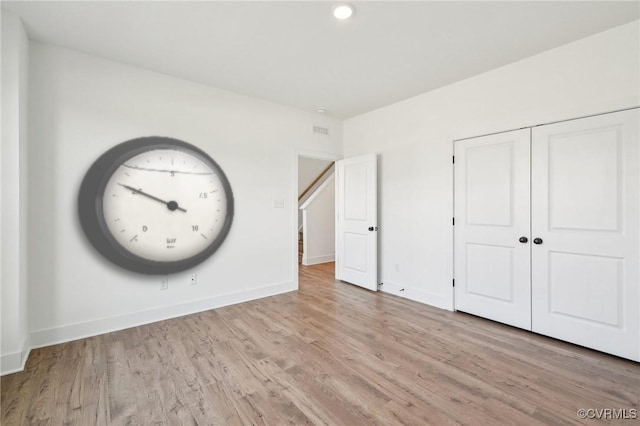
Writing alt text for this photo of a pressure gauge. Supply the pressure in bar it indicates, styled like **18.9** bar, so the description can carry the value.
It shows **2.5** bar
